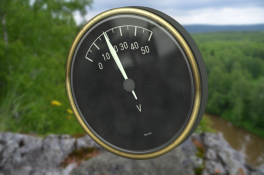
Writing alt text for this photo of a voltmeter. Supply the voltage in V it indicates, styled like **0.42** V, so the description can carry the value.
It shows **20** V
